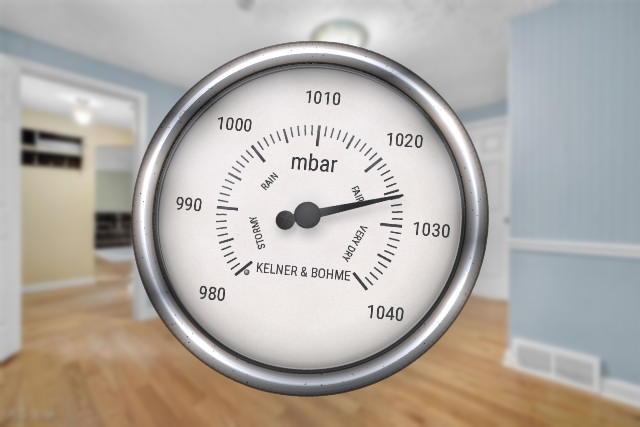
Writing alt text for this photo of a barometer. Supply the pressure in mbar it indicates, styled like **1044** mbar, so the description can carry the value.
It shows **1026** mbar
